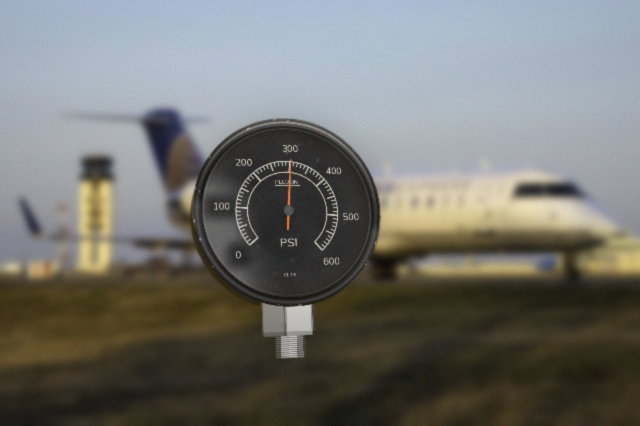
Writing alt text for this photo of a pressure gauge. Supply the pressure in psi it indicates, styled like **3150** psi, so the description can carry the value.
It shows **300** psi
